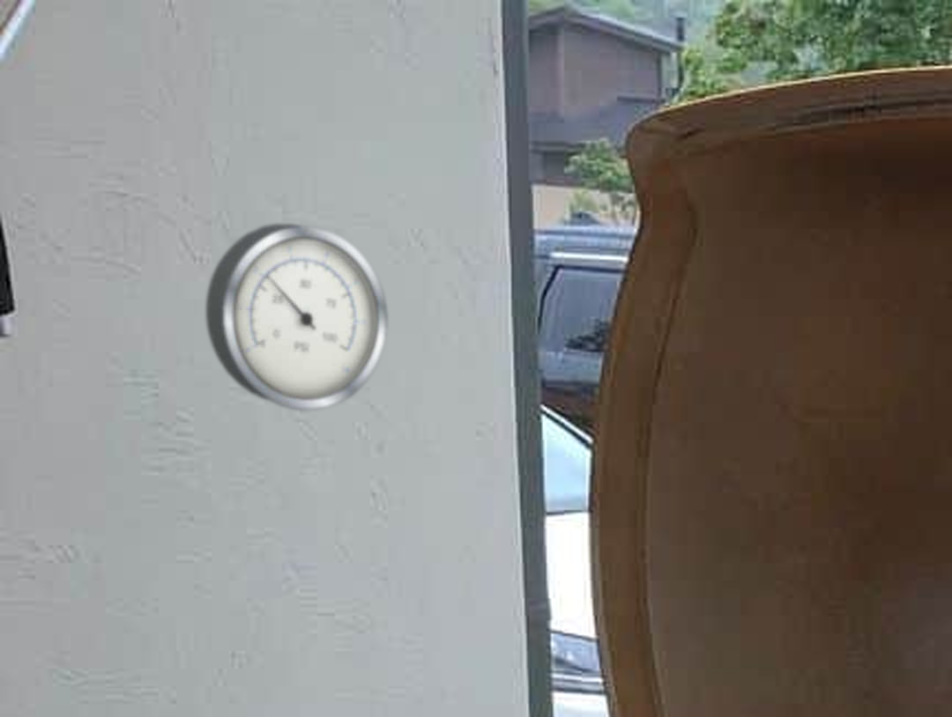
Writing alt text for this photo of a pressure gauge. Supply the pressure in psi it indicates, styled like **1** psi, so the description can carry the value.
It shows **30** psi
